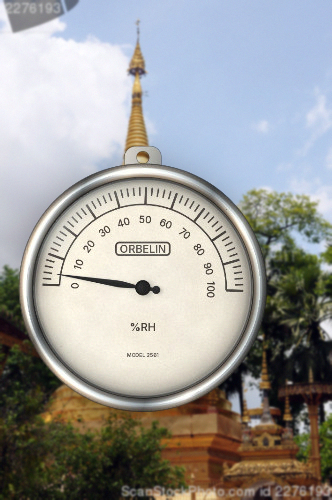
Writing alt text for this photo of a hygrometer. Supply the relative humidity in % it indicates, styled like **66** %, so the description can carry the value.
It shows **4** %
